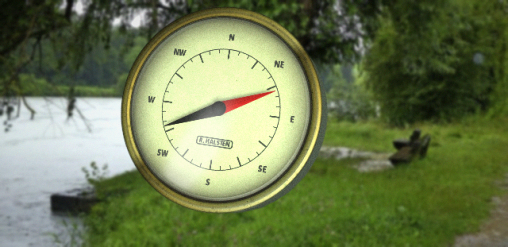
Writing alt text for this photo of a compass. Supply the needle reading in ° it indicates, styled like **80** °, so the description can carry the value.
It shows **65** °
